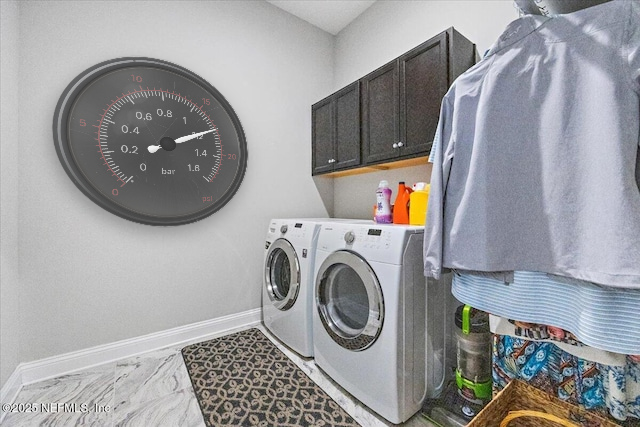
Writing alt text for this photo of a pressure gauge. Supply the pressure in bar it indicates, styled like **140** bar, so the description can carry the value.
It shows **1.2** bar
